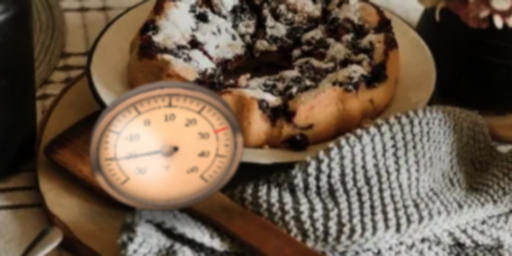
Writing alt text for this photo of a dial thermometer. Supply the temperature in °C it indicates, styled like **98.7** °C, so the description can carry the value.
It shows **-20** °C
